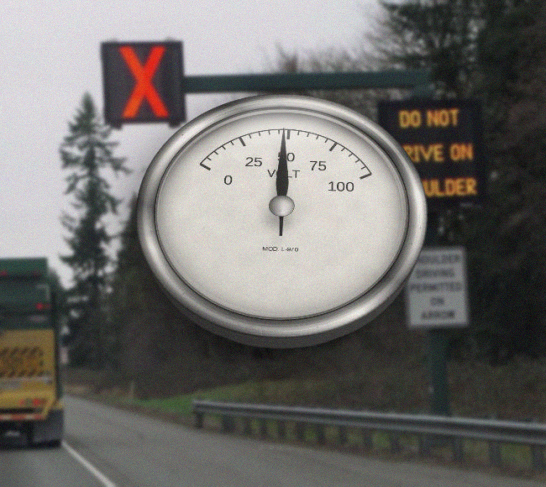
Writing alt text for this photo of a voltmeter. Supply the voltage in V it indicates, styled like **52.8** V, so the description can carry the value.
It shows **47.5** V
